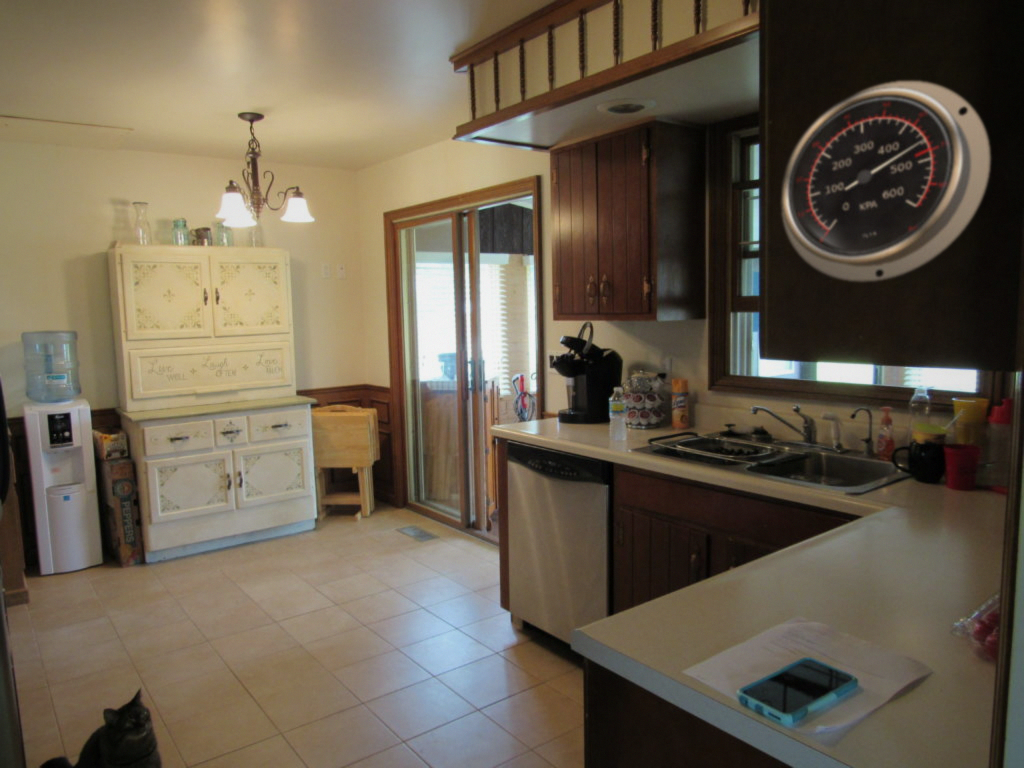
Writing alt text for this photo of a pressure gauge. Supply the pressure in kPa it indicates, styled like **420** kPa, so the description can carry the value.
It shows **460** kPa
